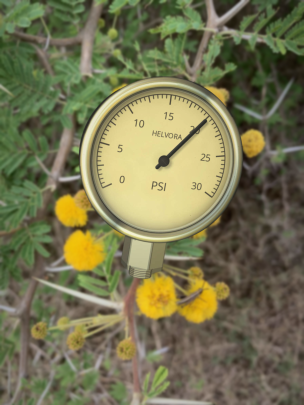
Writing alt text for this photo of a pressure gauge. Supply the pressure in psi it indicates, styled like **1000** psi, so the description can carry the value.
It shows **20** psi
